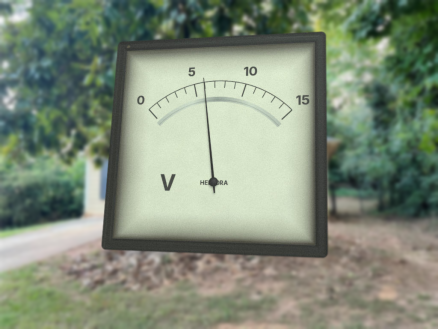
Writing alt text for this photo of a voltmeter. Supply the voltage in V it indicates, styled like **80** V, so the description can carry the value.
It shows **6** V
